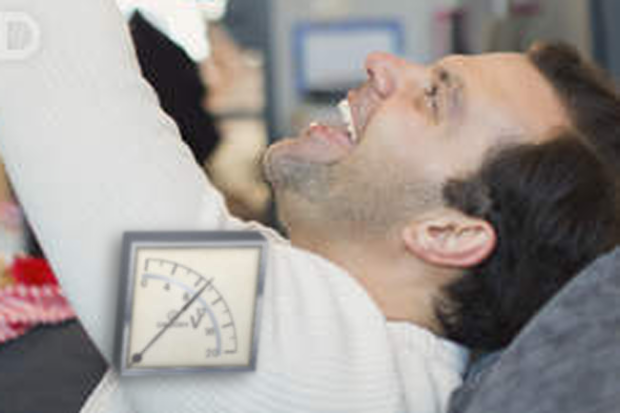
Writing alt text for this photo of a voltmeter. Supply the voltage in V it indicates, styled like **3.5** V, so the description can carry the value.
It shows **9** V
